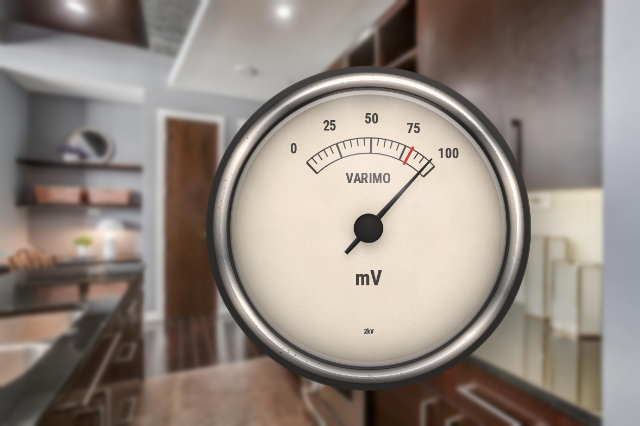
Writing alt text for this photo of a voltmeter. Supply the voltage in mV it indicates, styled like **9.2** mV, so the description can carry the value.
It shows **95** mV
